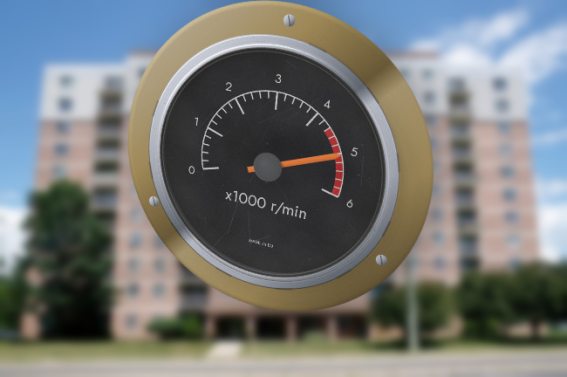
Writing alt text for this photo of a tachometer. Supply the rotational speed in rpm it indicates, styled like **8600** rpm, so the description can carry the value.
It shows **5000** rpm
